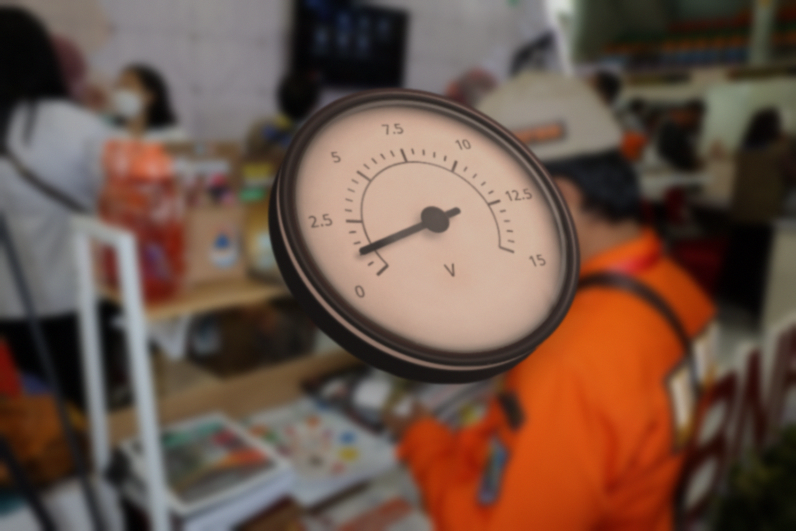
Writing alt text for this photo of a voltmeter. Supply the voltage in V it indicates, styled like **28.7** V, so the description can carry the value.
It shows **1** V
